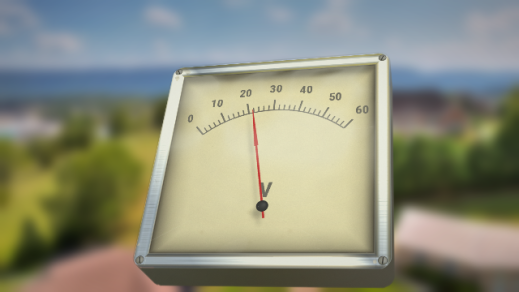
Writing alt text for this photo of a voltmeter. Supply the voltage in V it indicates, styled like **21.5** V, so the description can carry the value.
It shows **22** V
